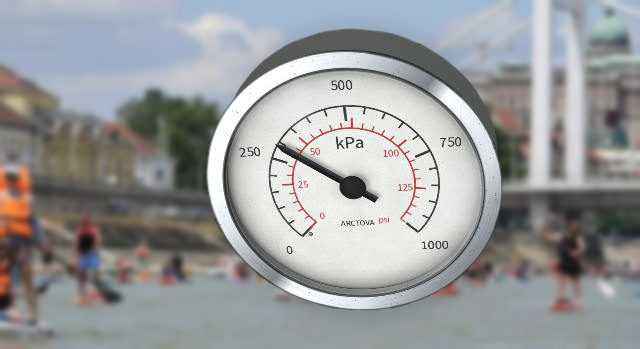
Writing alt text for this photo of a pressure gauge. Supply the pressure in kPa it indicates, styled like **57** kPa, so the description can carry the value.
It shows **300** kPa
